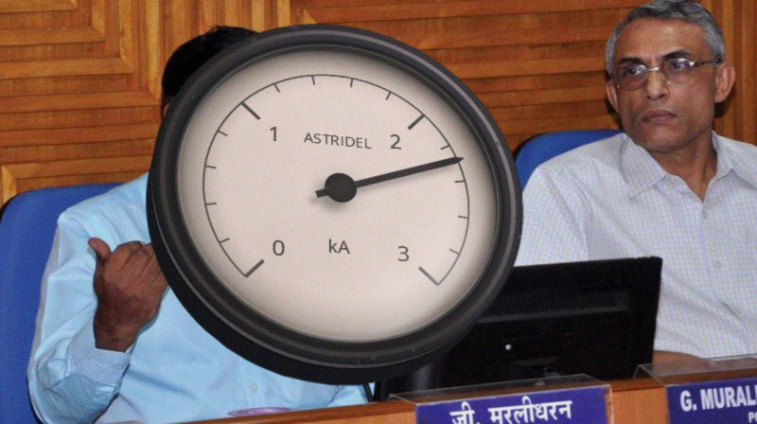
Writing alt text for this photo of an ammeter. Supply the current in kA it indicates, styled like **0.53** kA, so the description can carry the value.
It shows **2.3** kA
